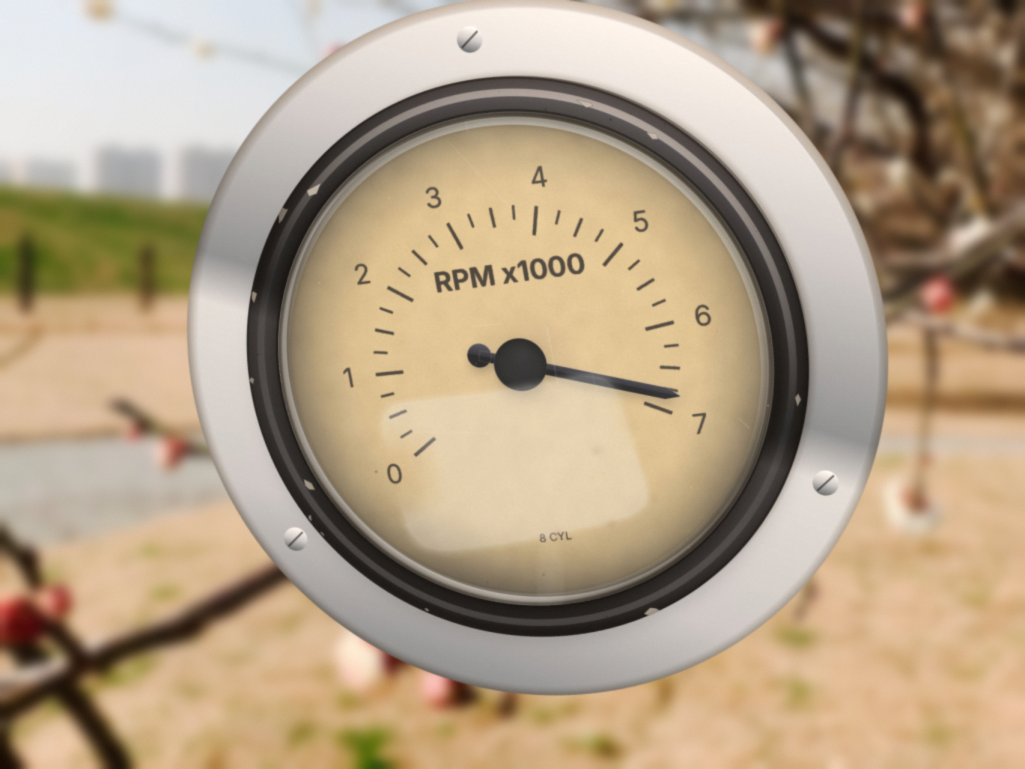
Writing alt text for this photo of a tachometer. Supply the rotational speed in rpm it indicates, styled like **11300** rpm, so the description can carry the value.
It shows **6750** rpm
